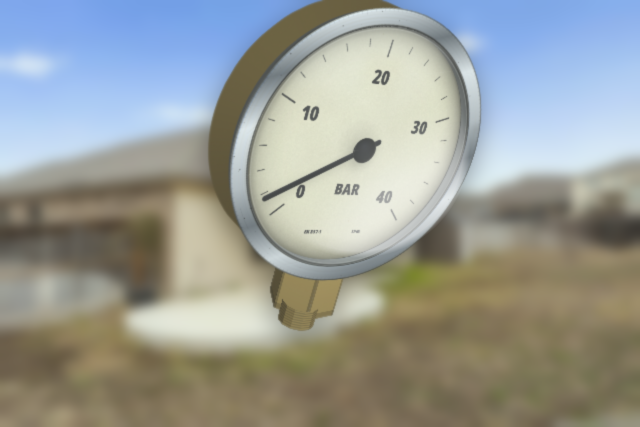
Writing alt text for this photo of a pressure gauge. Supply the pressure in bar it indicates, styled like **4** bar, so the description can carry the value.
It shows **2** bar
